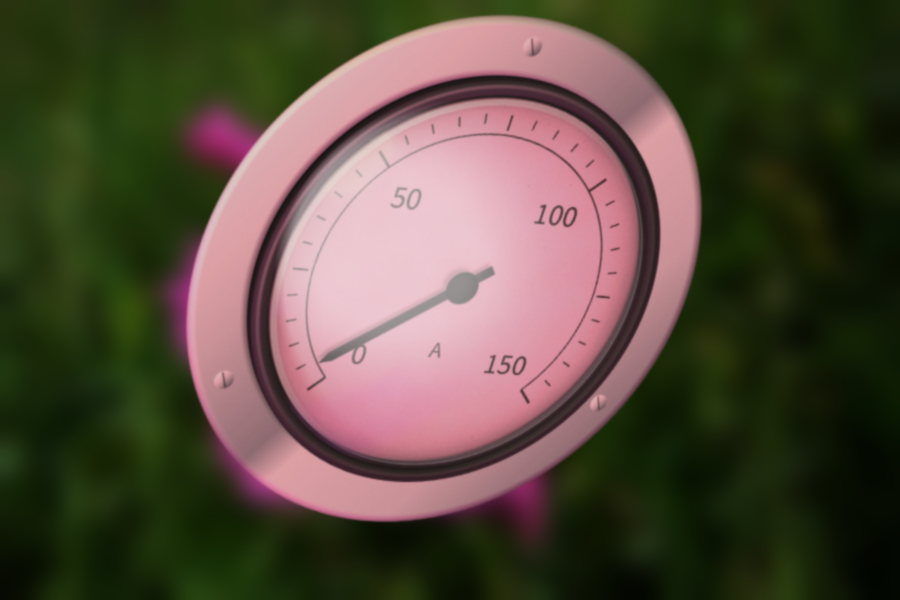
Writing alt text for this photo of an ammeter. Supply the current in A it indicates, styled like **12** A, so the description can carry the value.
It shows **5** A
